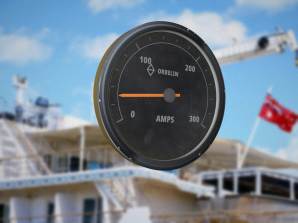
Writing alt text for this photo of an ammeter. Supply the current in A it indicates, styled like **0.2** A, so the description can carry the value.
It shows **30** A
